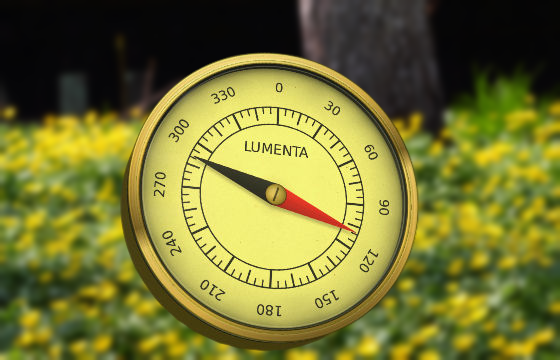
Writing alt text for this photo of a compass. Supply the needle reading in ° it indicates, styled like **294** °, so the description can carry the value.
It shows **110** °
